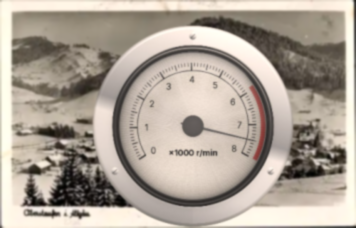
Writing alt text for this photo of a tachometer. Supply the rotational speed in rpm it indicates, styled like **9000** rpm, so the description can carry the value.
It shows **7500** rpm
